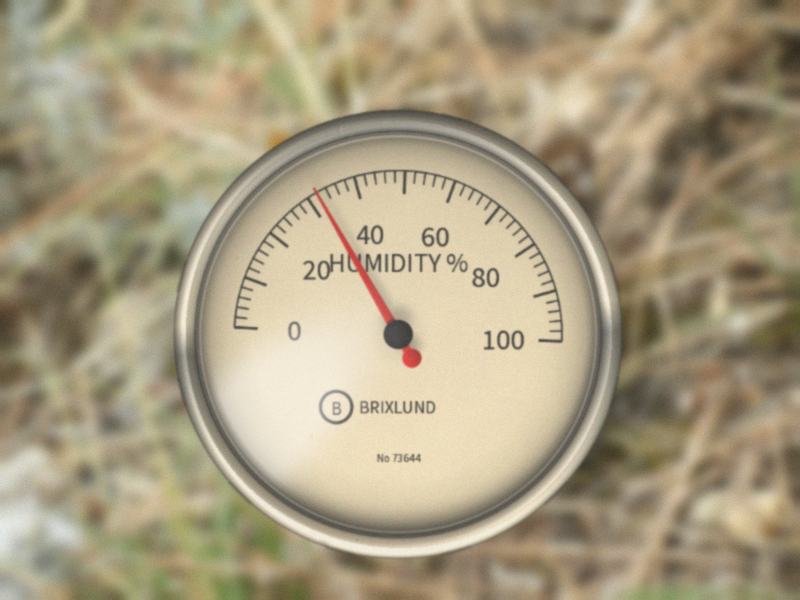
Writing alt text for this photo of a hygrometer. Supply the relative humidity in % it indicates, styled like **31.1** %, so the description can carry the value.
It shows **32** %
